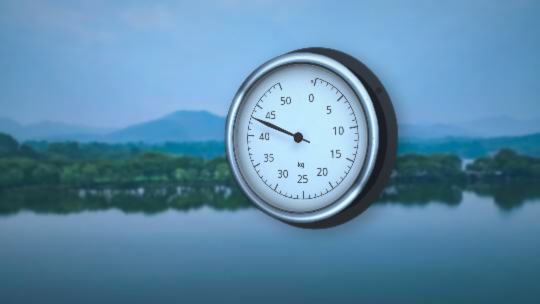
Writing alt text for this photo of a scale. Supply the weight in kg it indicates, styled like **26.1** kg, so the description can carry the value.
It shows **43** kg
